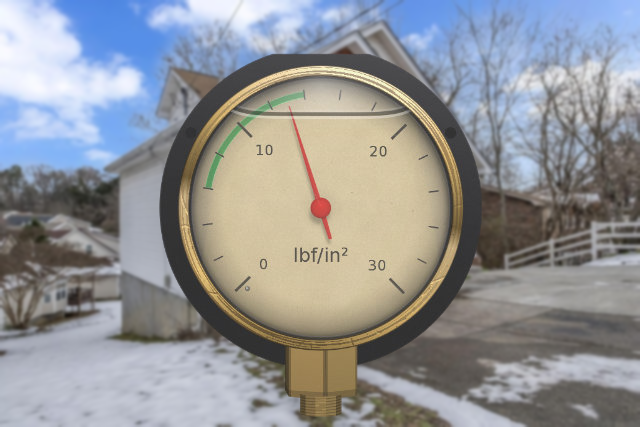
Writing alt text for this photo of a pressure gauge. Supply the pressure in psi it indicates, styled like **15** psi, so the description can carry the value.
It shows **13** psi
